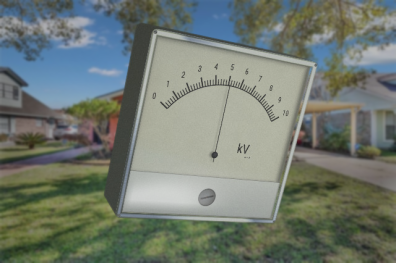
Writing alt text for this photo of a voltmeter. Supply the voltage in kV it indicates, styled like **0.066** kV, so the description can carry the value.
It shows **5** kV
